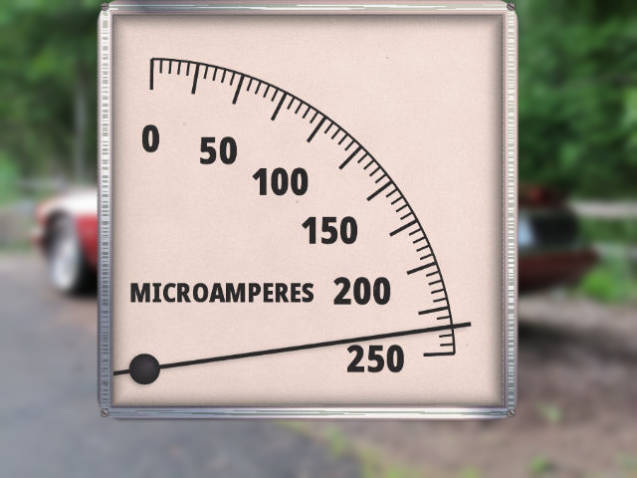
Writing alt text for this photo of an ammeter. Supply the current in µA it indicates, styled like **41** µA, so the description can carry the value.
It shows **235** µA
